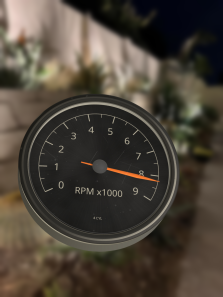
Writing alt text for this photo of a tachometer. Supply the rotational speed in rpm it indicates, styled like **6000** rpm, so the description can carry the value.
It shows **8250** rpm
